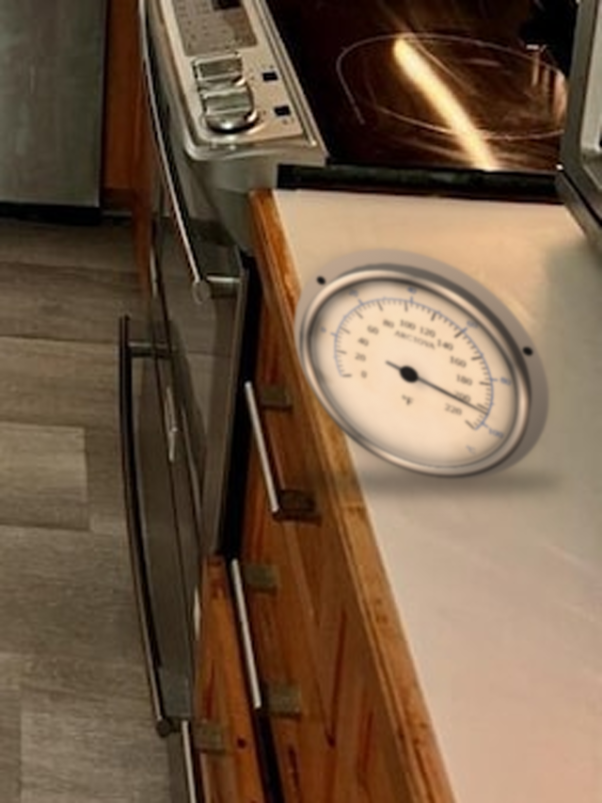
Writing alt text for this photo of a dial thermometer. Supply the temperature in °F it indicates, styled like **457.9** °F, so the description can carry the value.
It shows **200** °F
